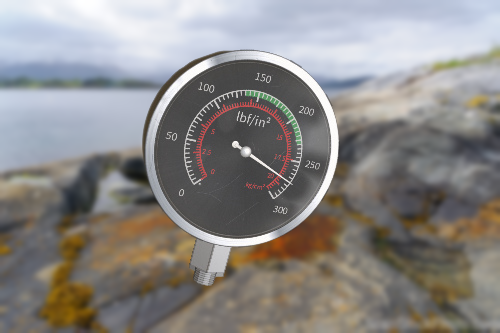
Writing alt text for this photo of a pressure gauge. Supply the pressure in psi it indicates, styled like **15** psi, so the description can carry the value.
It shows **275** psi
